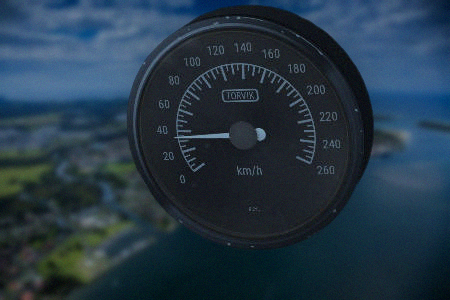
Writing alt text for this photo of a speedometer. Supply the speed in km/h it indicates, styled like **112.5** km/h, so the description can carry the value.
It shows **35** km/h
